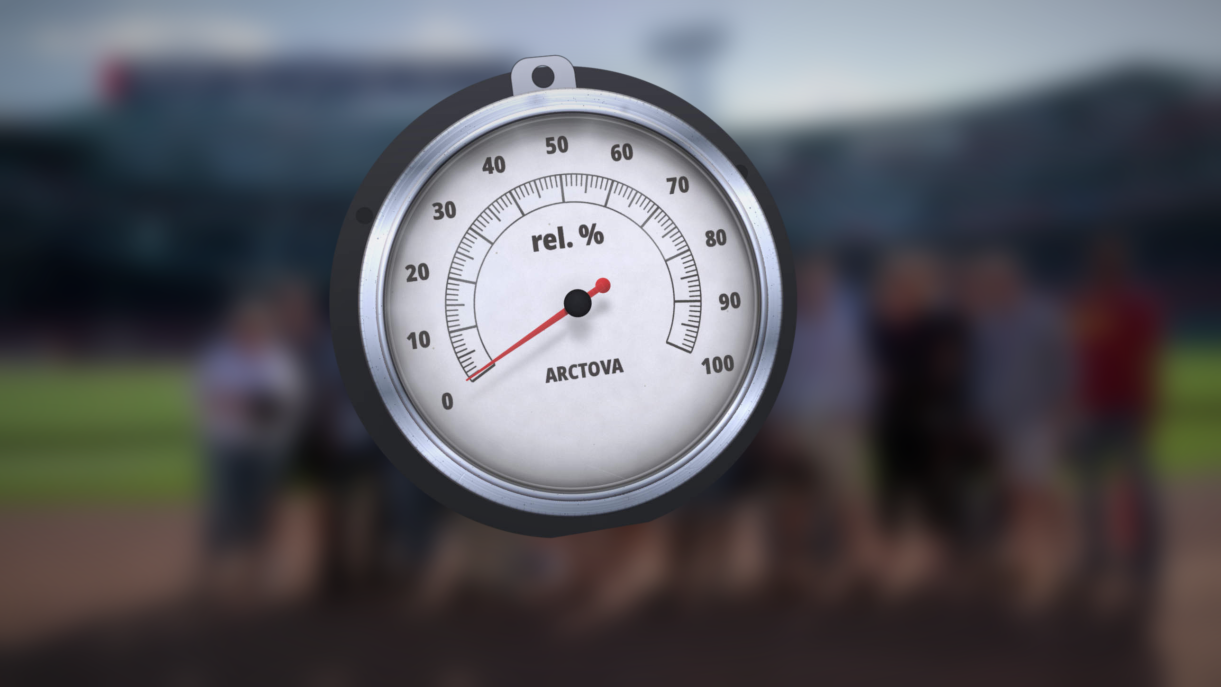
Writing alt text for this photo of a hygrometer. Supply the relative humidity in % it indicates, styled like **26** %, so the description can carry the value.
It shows **1** %
